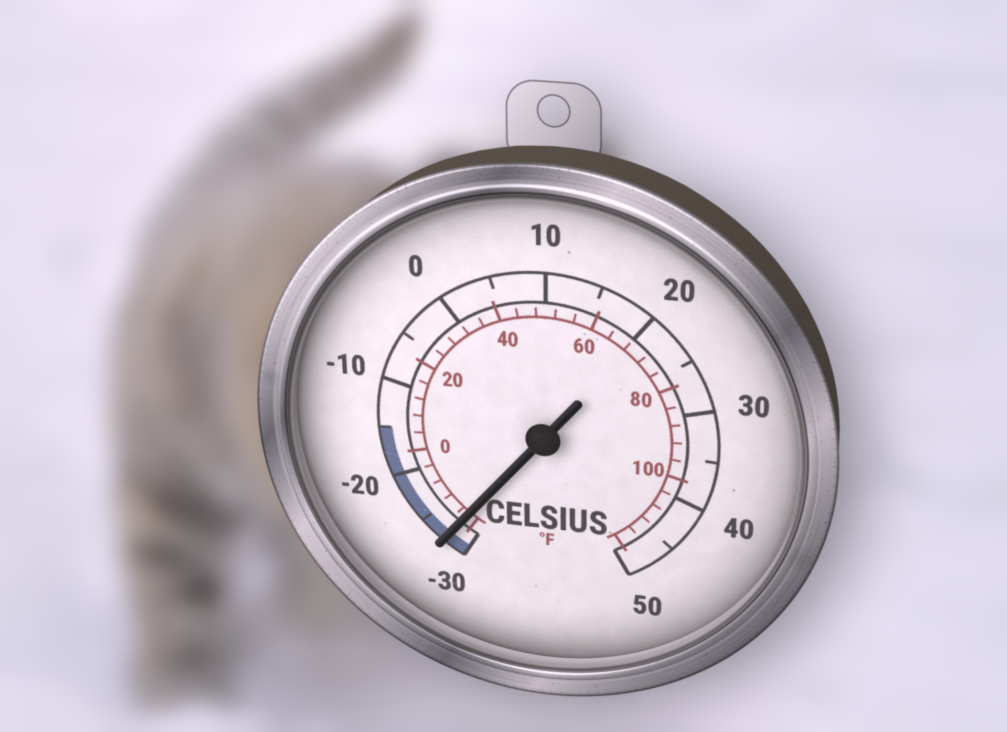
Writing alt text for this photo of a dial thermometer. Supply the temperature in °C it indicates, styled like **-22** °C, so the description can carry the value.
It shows **-27.5** °C
